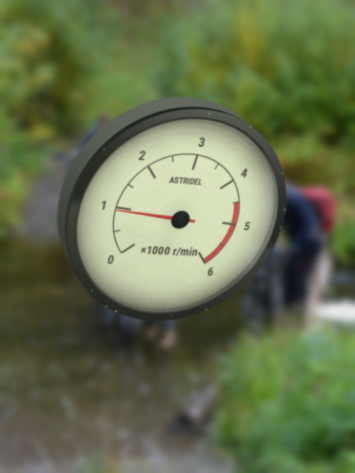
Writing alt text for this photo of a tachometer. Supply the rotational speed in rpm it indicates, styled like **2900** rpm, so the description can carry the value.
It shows **1000** rpm
